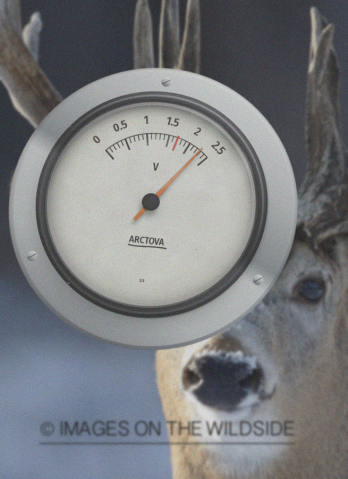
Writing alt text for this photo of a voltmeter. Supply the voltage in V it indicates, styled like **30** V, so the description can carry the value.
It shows **2.3** V
